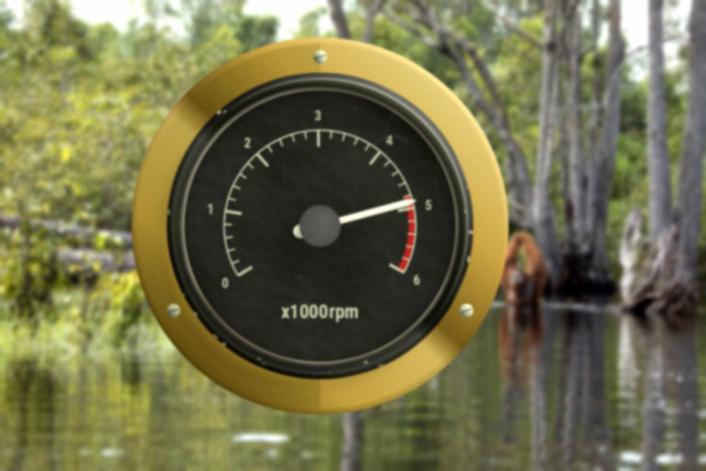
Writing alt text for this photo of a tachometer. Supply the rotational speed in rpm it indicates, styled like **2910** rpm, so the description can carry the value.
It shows **4900** rpm
